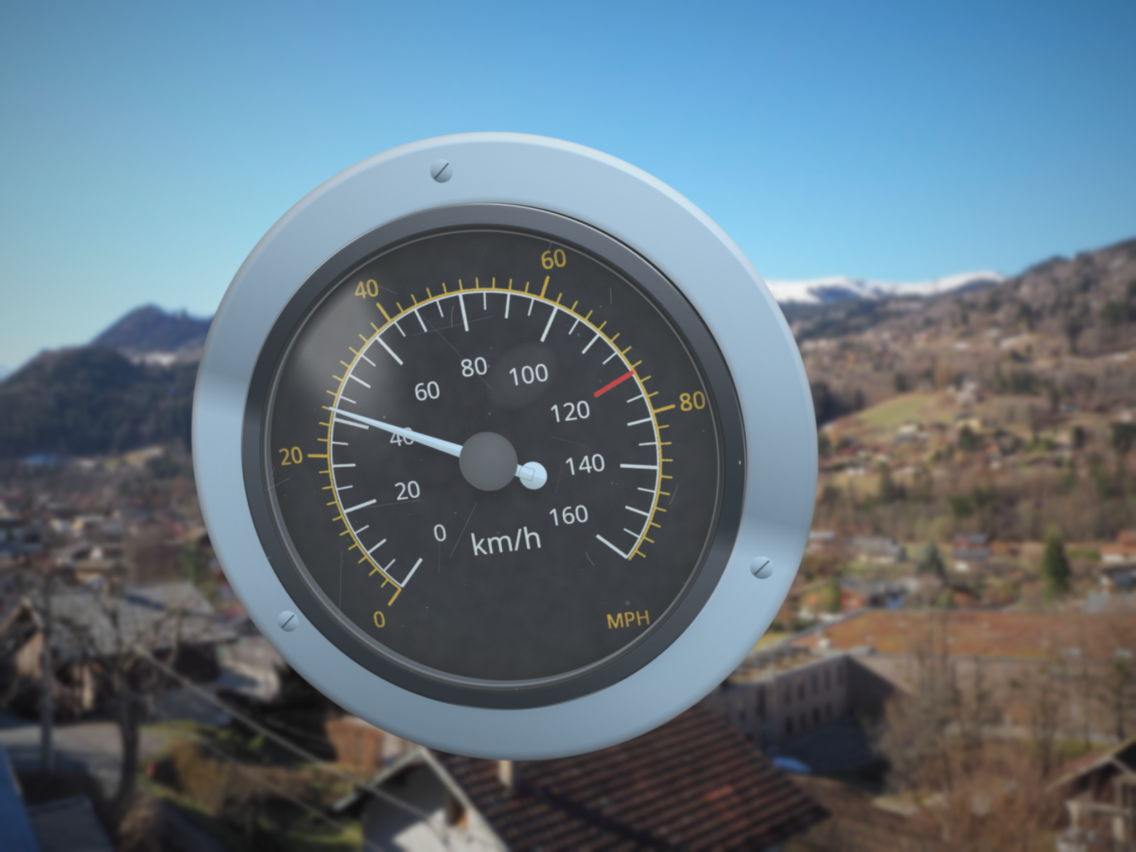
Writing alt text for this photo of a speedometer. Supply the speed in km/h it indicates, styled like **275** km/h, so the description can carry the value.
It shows **42.5** km/h
